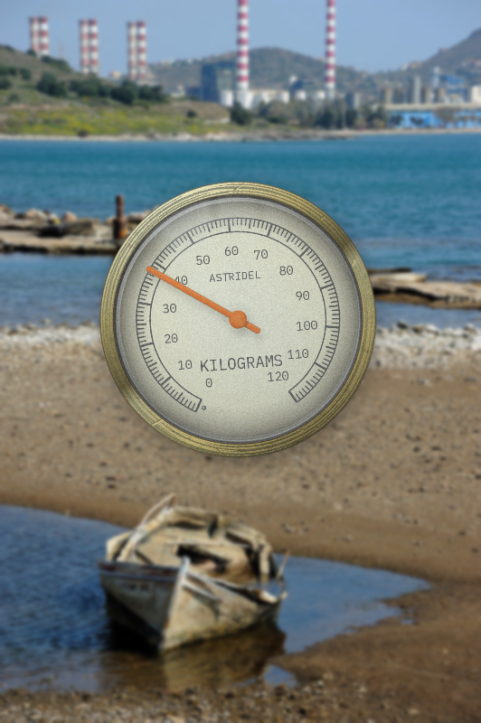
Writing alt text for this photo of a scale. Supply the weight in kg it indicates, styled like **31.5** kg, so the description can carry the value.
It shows **38** kg
